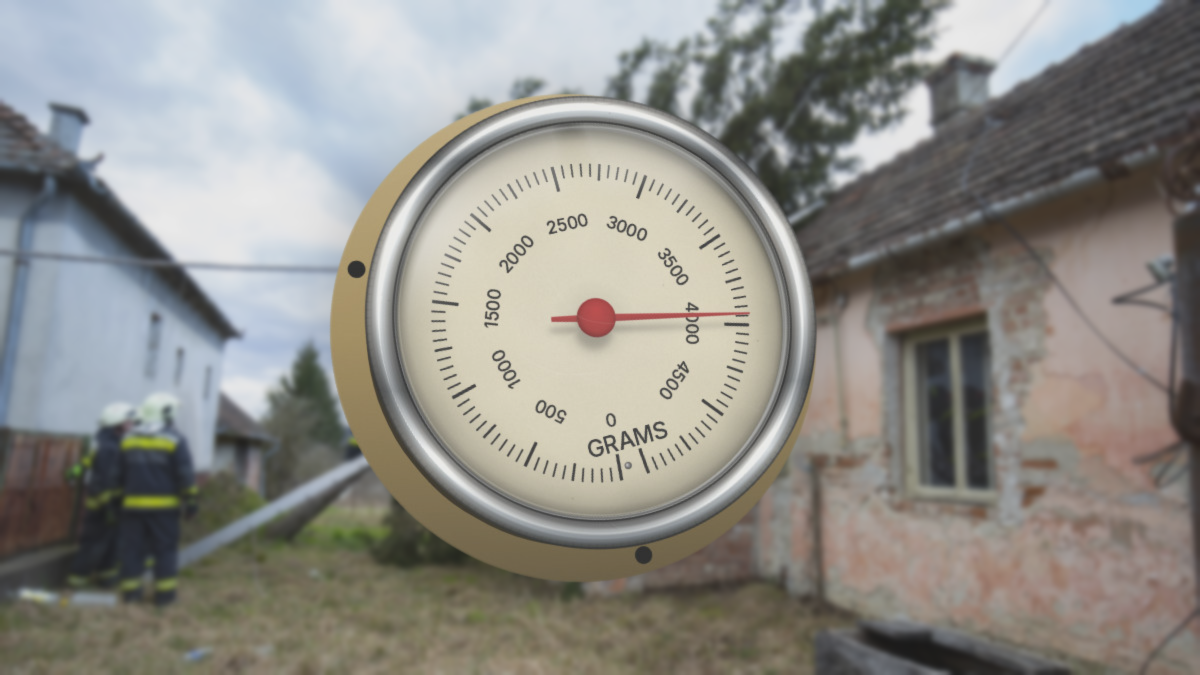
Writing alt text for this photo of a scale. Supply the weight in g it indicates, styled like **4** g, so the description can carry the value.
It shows **3950** g
